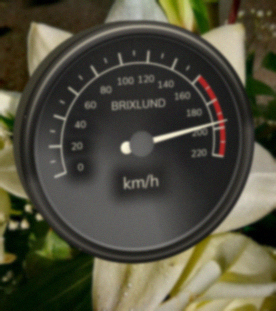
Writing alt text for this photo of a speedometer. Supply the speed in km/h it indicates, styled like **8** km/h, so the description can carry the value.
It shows **195** km/h
